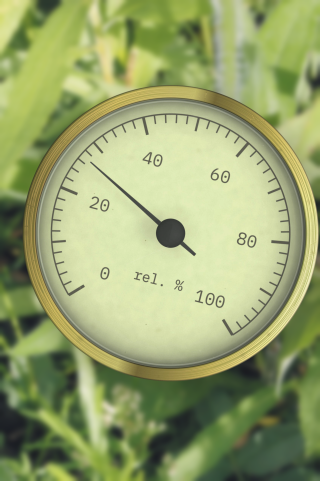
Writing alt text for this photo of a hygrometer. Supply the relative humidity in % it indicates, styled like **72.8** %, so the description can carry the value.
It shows **27** %
